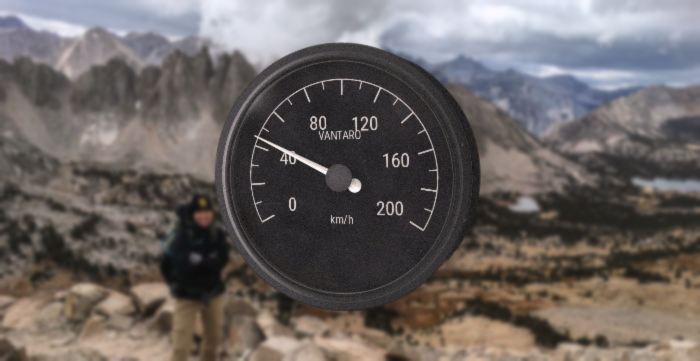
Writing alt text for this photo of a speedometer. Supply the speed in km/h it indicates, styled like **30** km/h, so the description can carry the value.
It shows **45** km/h
